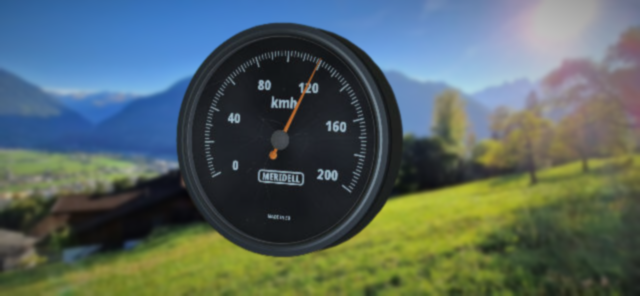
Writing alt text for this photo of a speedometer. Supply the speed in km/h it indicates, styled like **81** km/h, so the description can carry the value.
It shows **120** km/h
